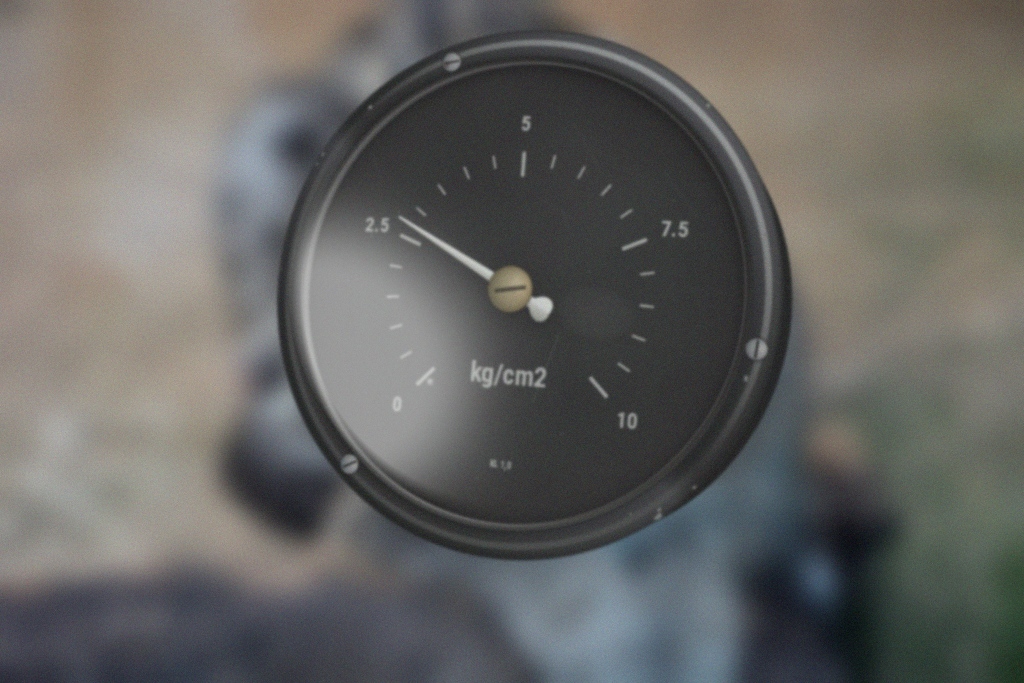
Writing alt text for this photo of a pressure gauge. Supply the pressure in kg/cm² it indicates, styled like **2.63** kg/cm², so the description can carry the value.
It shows **2.75** kg/cm²
